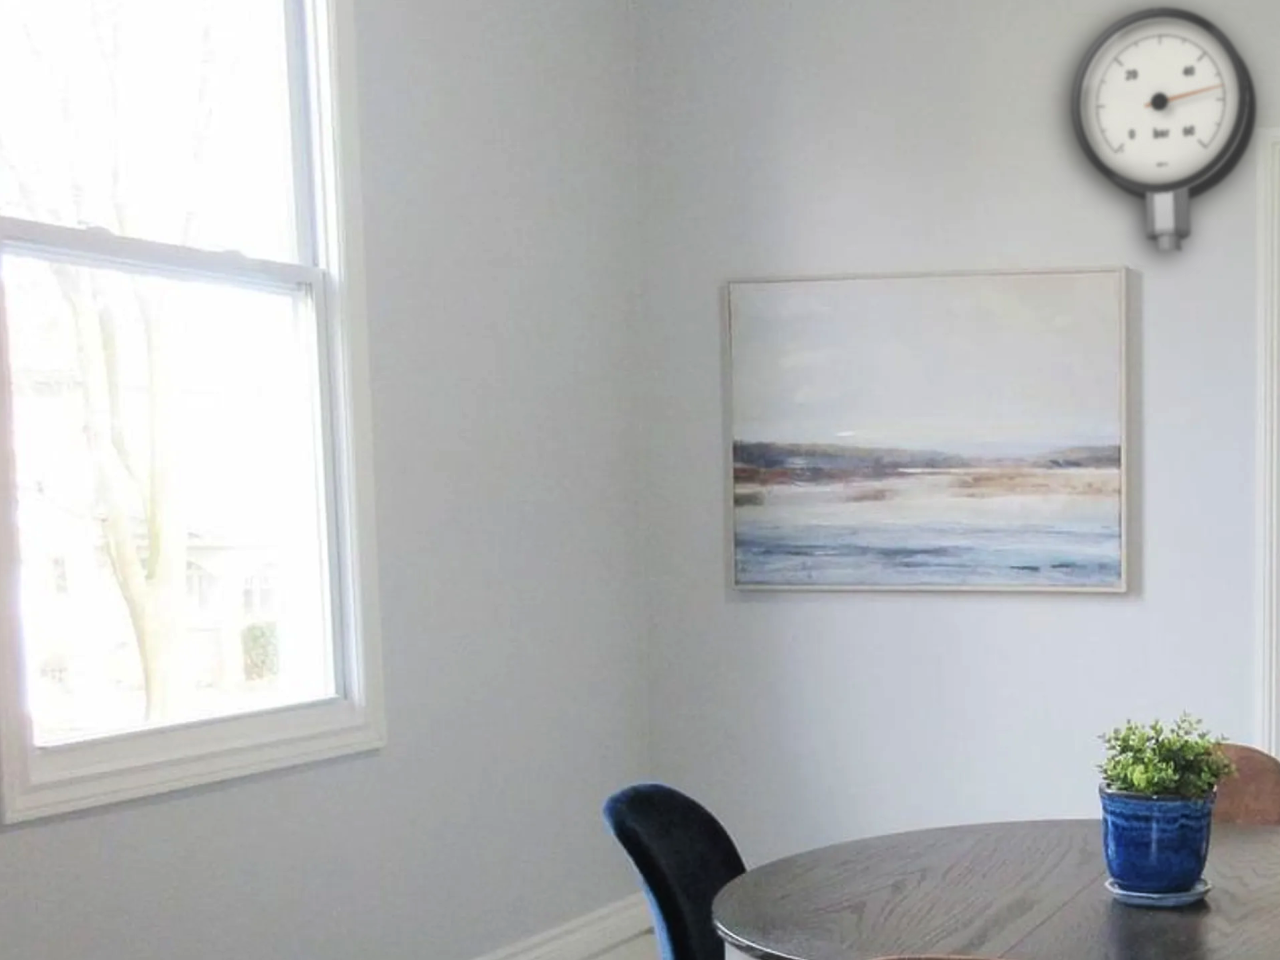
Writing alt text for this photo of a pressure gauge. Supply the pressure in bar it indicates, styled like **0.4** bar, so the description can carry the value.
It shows **47.5** bar
